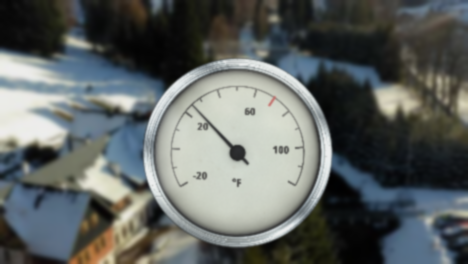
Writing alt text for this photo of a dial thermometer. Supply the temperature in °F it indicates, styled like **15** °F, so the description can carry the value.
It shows **25** °F
